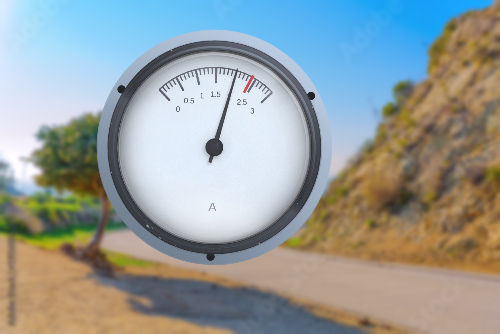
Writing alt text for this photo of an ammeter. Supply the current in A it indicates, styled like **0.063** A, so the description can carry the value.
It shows **2** A
